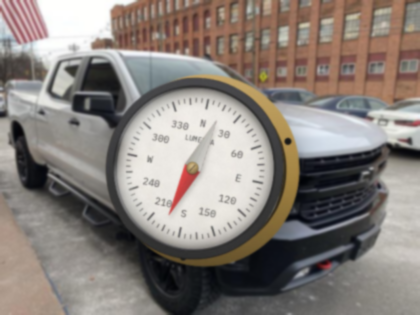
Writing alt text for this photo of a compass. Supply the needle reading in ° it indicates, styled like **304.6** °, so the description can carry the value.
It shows **195** °
